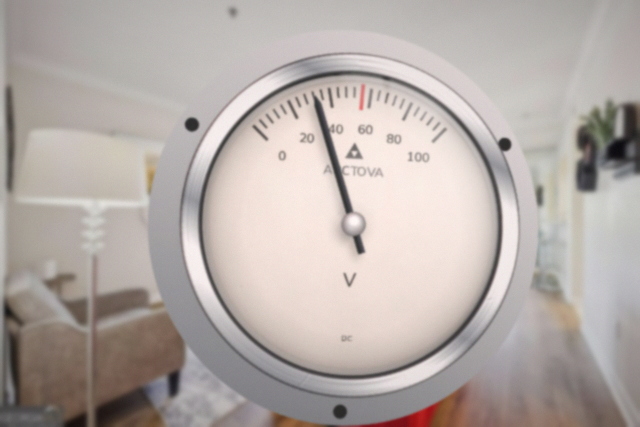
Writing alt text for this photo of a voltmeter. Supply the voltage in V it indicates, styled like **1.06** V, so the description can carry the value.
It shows **32** V
